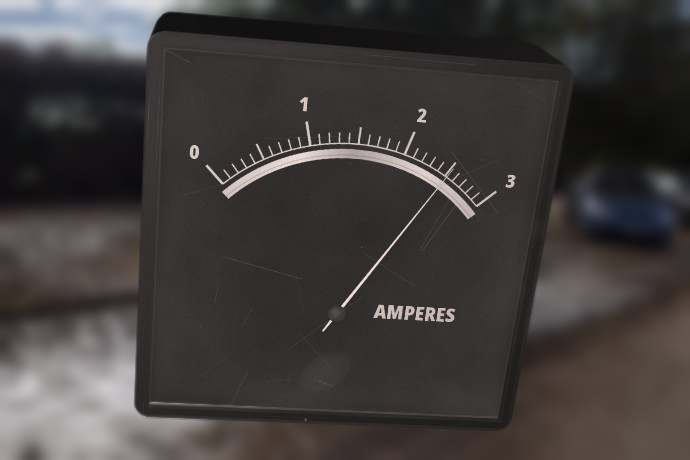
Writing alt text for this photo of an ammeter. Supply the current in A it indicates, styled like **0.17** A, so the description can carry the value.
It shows **2.5** A
